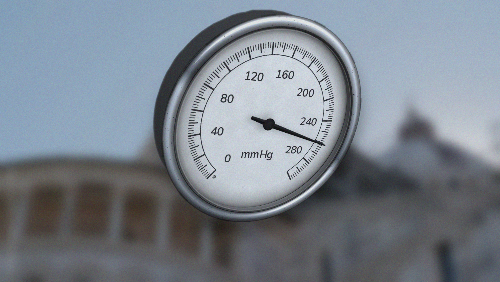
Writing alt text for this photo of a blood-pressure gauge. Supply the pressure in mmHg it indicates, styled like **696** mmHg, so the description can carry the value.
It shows **260** mmHg
